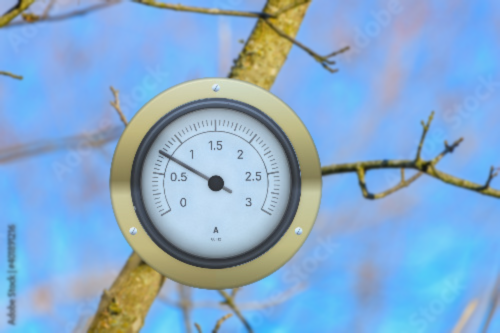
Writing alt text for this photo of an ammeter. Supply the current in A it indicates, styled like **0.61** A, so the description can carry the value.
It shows **0.75** A
